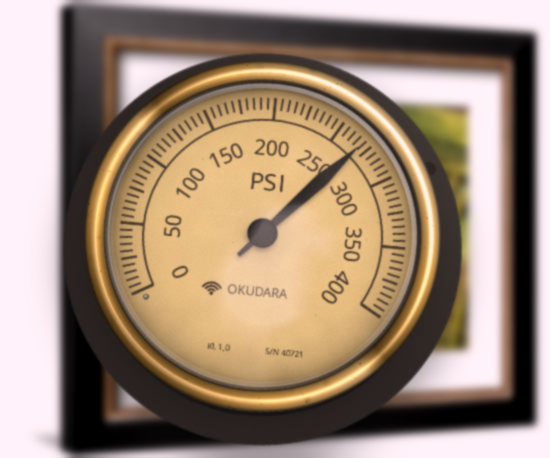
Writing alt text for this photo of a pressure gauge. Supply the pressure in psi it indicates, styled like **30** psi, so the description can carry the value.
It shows **270** psi
